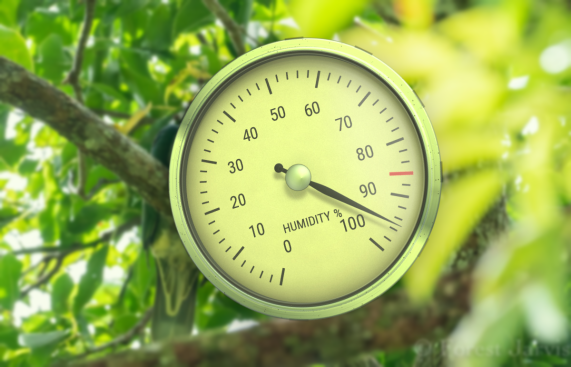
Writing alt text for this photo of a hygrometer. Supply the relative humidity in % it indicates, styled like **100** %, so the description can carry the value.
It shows **95** %
